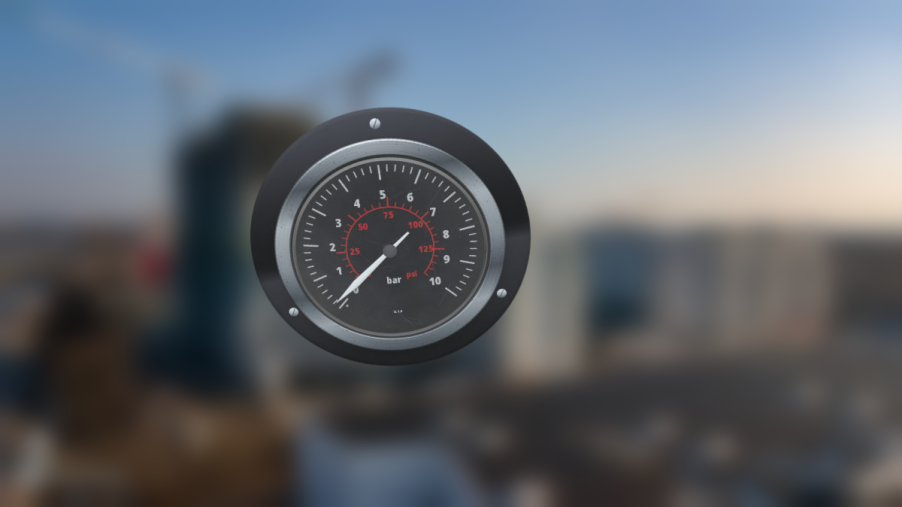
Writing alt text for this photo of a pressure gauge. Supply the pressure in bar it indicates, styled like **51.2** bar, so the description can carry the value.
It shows **0.2** bar
